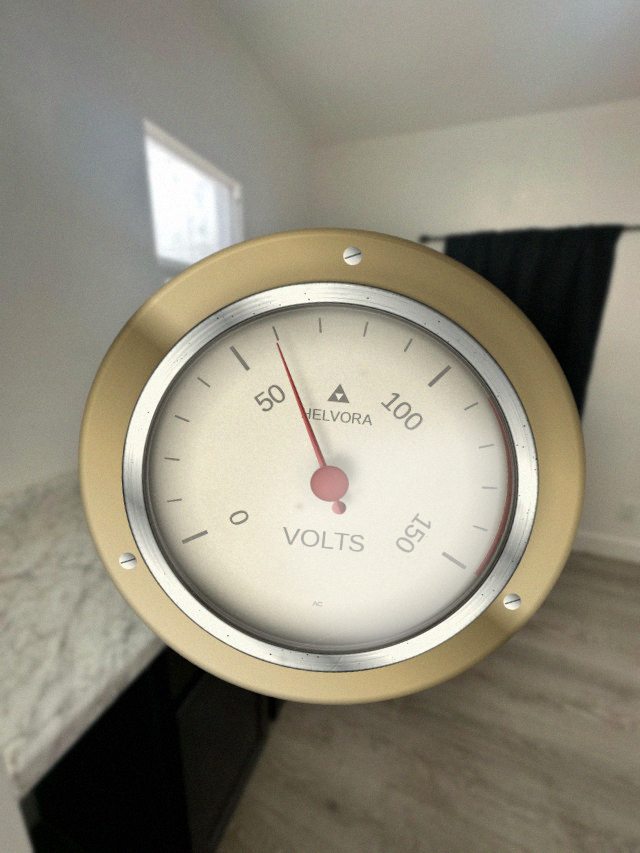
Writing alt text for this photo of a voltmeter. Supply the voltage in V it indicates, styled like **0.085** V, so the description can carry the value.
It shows **60** V
